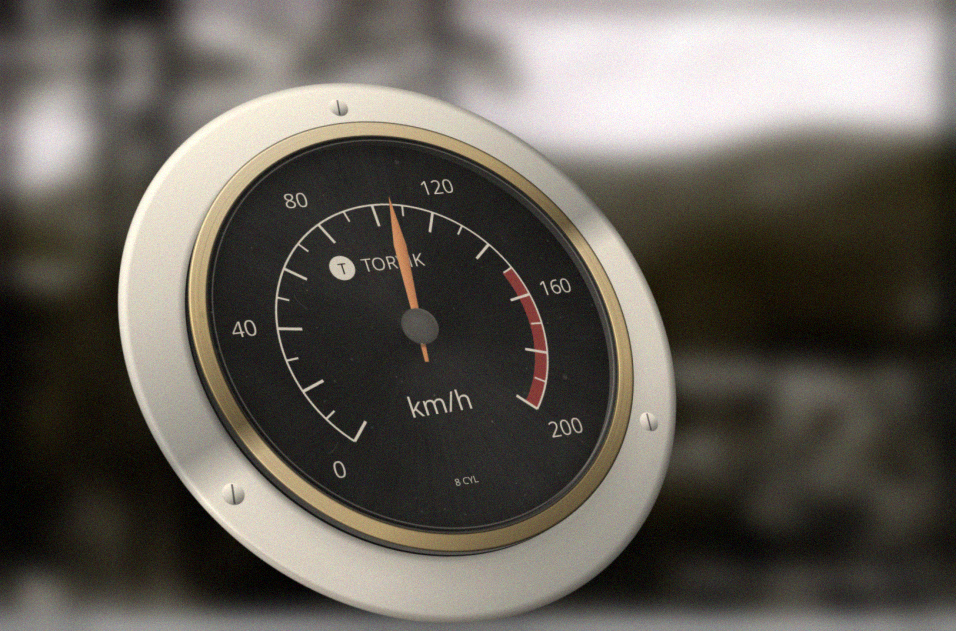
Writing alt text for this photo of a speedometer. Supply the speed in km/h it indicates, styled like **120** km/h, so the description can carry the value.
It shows **105** km/h
